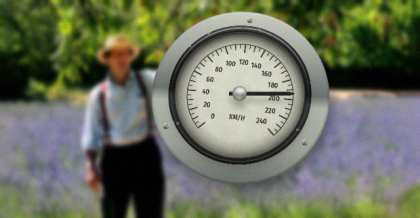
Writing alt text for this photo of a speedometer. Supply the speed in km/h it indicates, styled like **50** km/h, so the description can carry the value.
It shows **195** km/h
